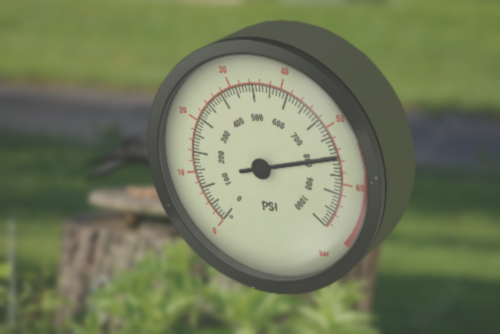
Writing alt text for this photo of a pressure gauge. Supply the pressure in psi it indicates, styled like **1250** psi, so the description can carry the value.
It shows **800** psi
